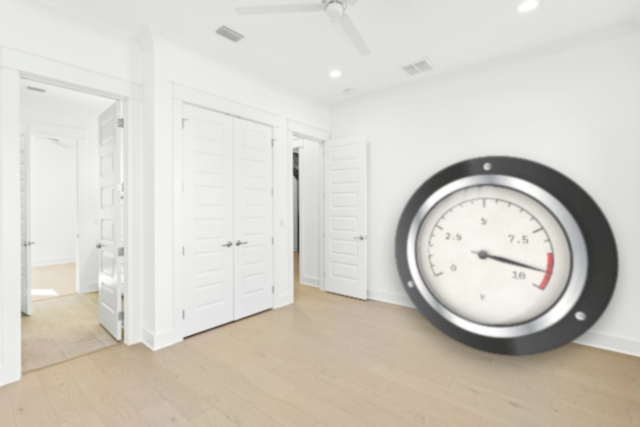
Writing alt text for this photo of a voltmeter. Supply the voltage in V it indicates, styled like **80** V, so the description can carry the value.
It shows **9.25** V
